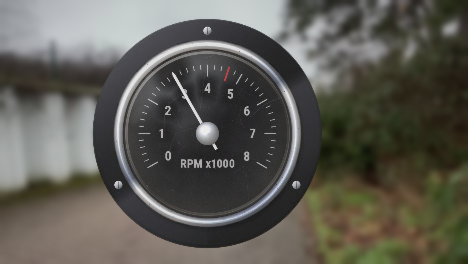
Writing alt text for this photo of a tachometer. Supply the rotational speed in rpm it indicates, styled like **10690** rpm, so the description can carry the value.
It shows **3000** rpm
